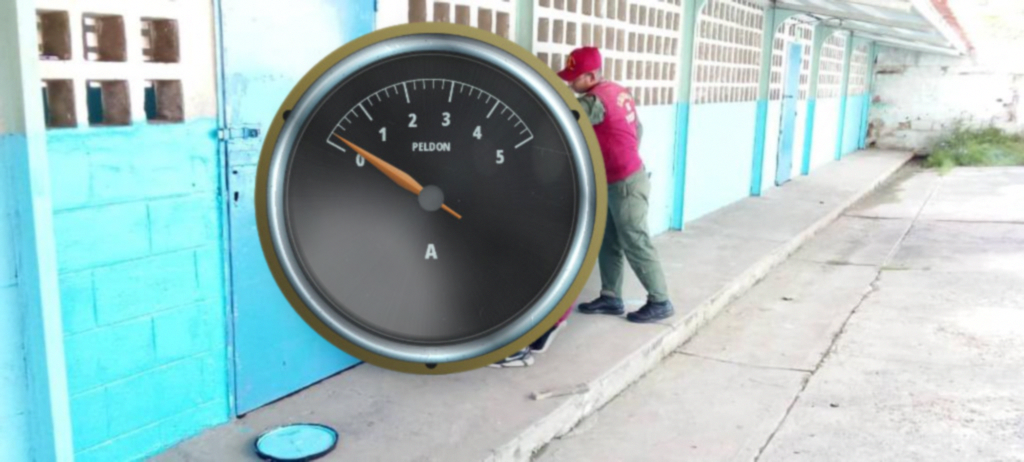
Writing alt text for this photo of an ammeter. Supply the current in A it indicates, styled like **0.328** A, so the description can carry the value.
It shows **0.2** A
